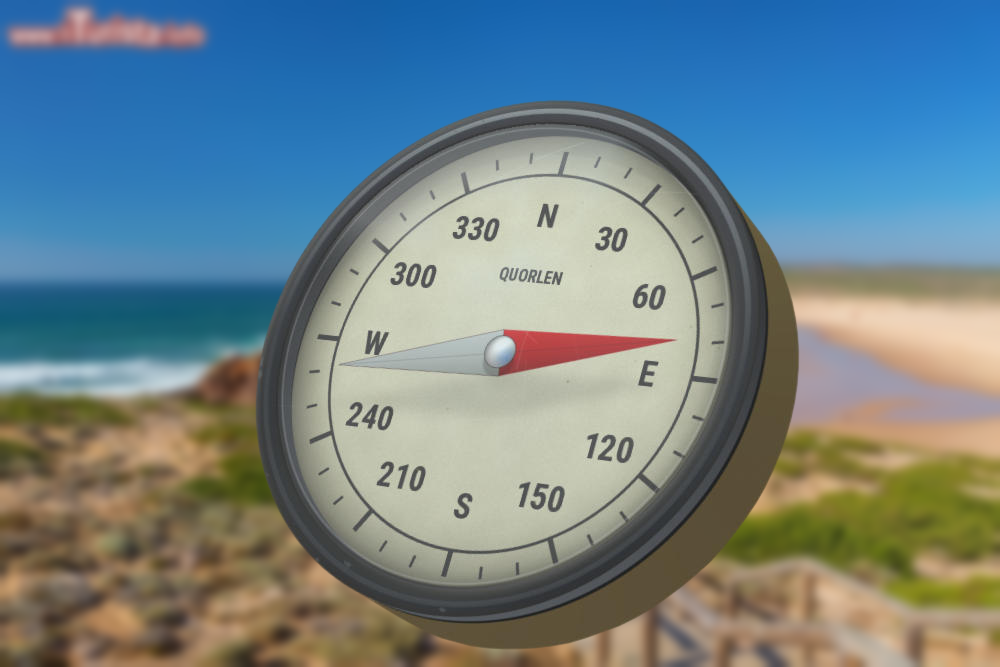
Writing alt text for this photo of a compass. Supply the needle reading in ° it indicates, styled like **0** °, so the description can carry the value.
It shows **80** °
